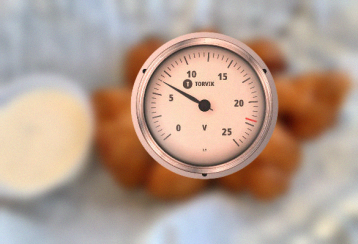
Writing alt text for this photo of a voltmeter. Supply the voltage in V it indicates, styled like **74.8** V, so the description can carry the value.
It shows **6.5** V
